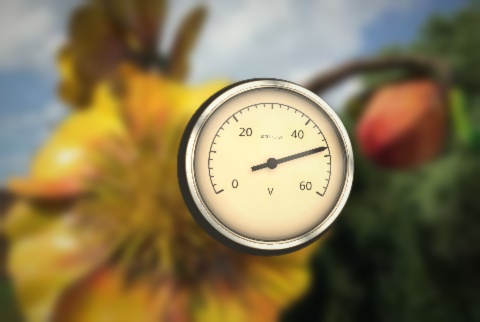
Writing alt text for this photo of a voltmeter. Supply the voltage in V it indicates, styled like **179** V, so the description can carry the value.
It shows **48** V
